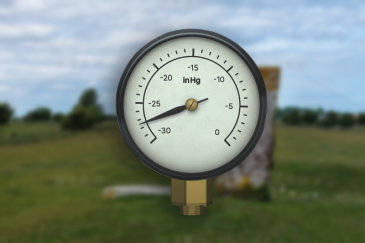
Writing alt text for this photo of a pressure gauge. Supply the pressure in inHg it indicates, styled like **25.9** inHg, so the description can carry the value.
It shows **-27.5** inHg
